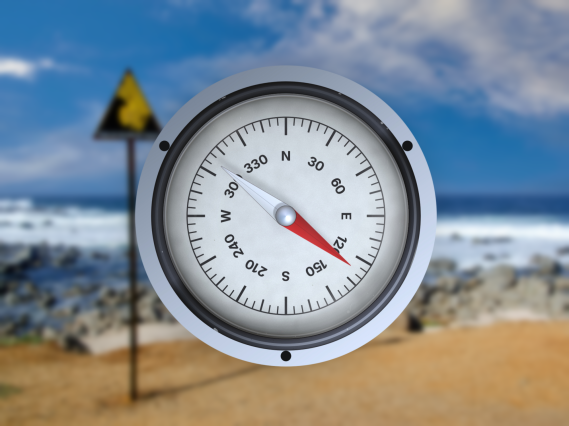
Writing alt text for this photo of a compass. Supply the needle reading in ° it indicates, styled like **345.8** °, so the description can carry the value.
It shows **127.5** °
